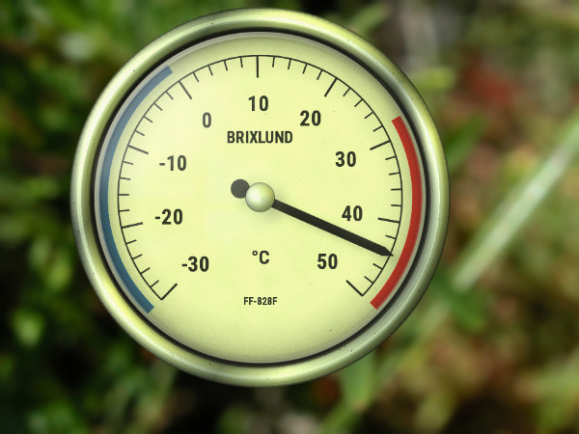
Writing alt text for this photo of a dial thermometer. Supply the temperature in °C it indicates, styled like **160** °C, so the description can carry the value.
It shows **44** °C
